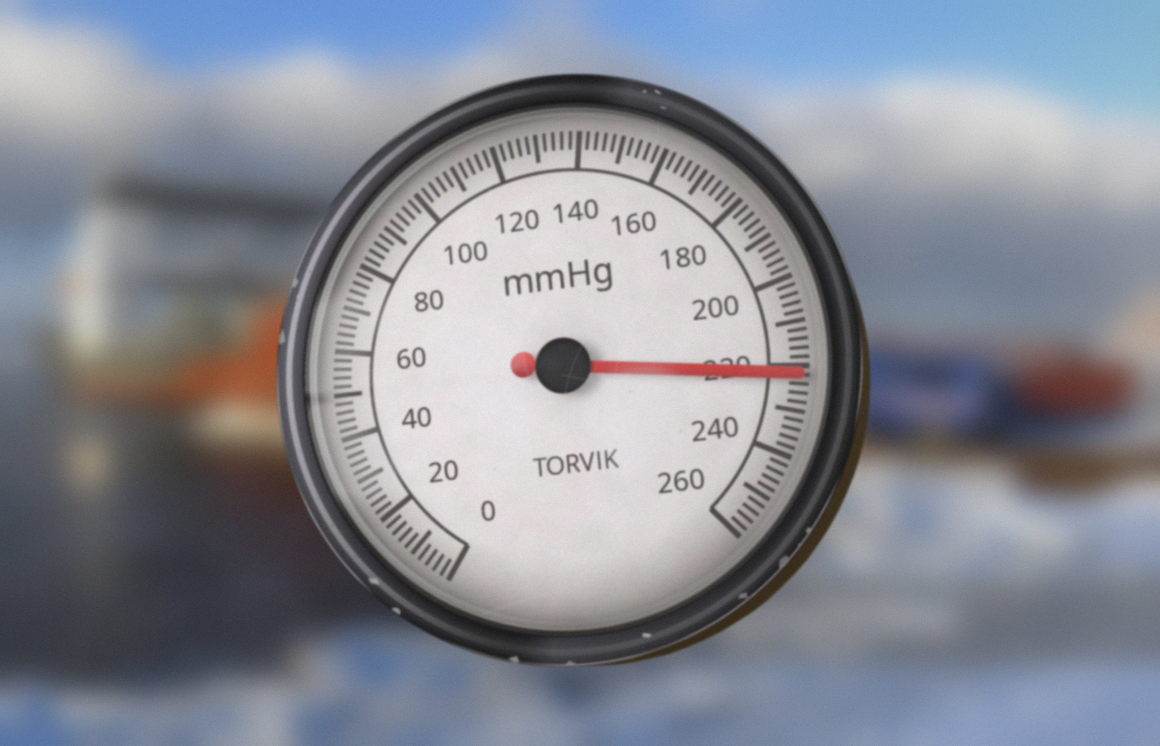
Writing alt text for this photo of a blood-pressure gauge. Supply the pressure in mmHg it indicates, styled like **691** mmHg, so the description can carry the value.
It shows **222** mmHg
